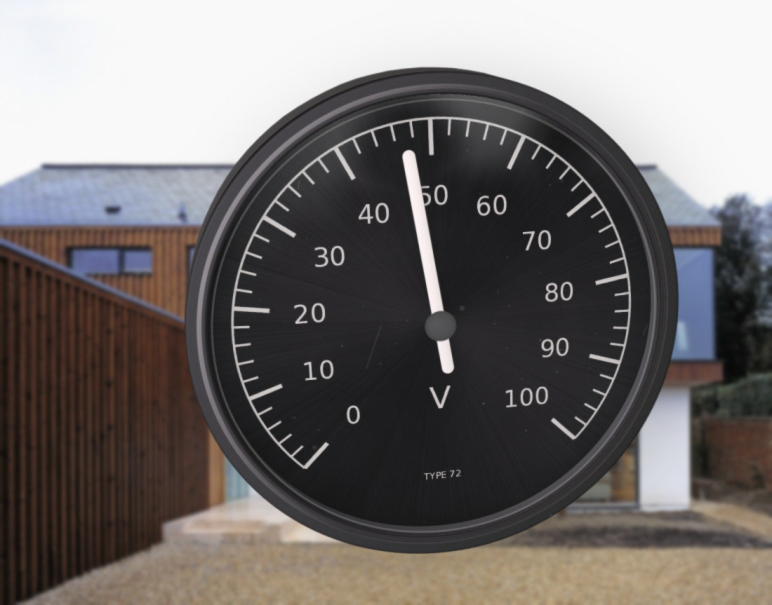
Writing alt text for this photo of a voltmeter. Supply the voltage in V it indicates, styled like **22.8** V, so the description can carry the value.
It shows **47** V
